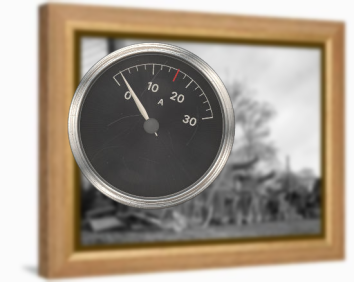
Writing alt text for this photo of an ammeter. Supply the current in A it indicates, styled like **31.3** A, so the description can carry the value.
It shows **2** A
